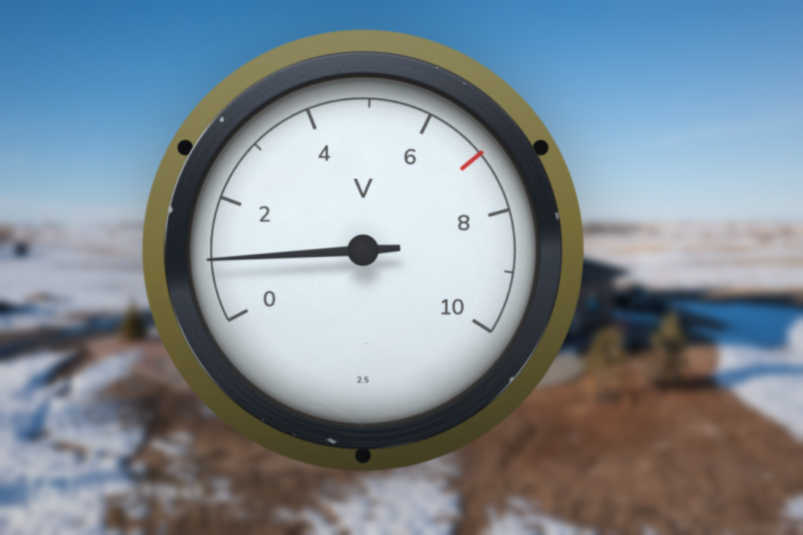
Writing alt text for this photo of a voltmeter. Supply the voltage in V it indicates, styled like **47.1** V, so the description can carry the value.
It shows **1** V
